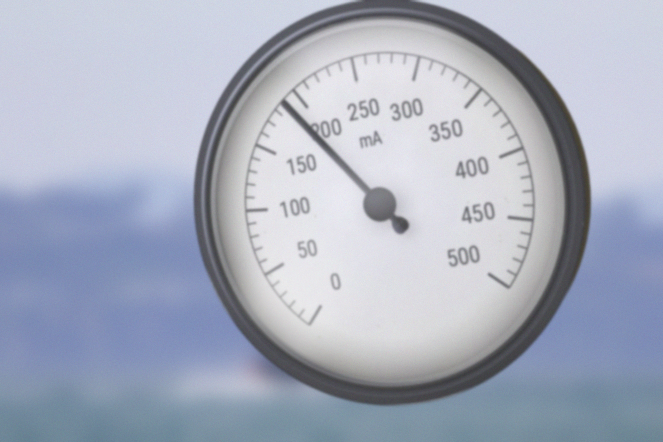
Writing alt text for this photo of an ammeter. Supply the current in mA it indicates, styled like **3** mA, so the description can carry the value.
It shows **190** mA
